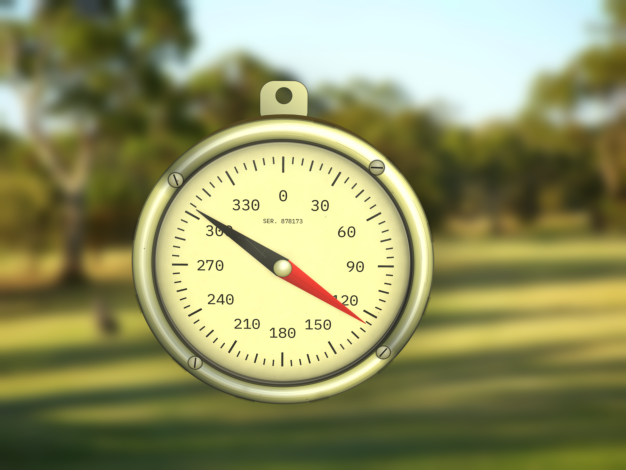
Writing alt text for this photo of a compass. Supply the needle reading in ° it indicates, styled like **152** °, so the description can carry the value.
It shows **125** °
